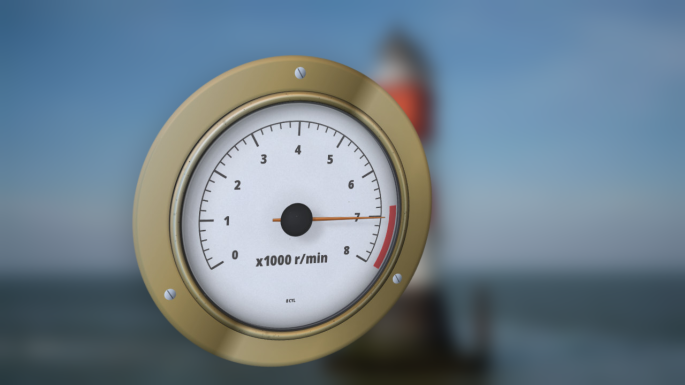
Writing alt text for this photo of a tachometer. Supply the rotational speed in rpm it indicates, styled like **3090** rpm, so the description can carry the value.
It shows **7000** rpm
